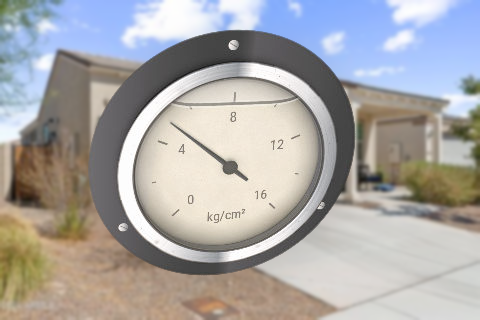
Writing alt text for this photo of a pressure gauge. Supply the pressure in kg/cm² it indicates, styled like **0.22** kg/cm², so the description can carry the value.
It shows **5** kg/cm²
